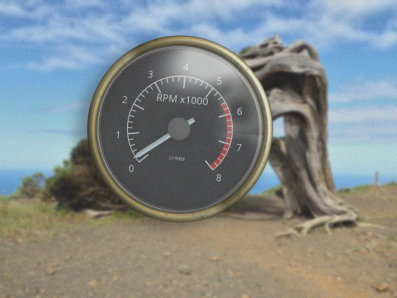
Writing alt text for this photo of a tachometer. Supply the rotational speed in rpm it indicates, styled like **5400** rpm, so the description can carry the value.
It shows **200** rpm
